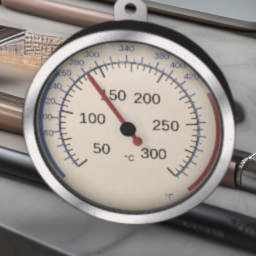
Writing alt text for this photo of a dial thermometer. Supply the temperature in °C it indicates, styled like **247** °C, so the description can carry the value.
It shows **140** °C
